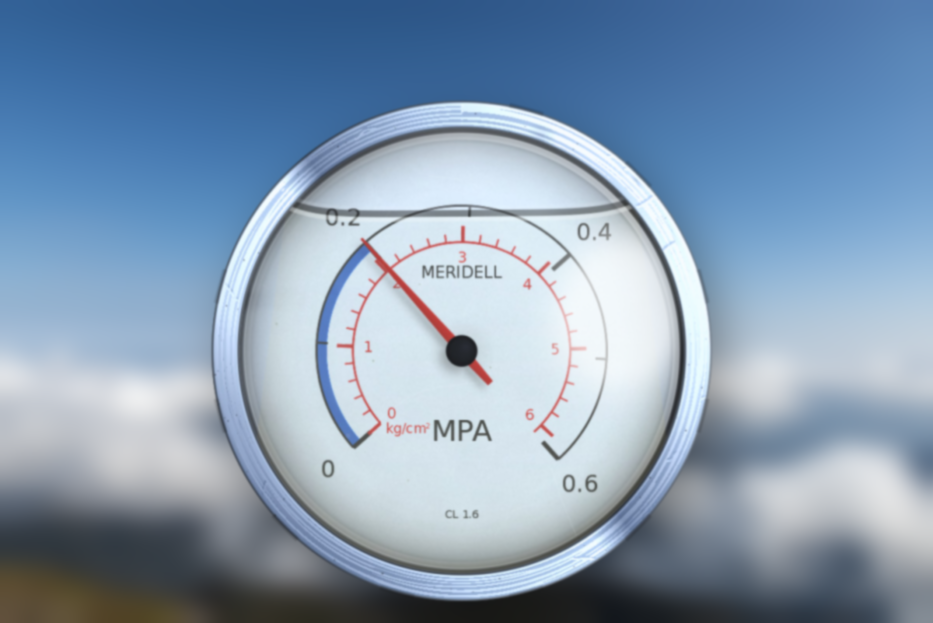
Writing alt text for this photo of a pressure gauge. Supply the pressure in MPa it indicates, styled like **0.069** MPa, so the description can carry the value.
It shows **0.2** MPa
